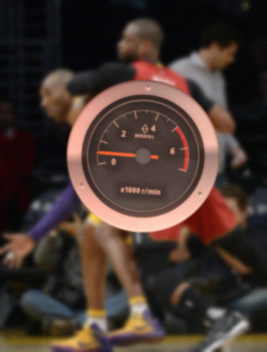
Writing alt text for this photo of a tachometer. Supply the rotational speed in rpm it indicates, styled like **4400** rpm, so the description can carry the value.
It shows **500** rpm
